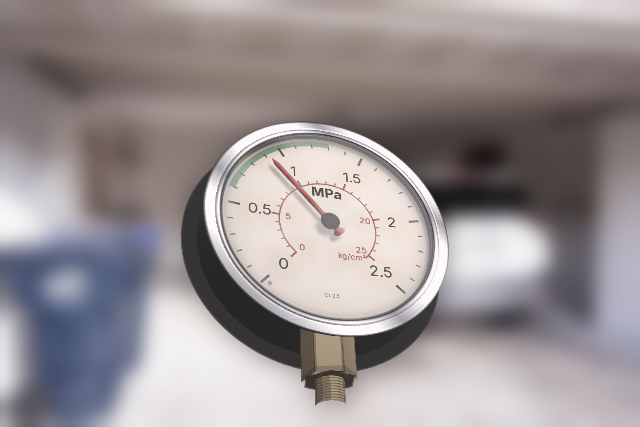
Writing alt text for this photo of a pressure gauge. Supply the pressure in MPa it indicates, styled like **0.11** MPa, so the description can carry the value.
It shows **0.9** MPa
